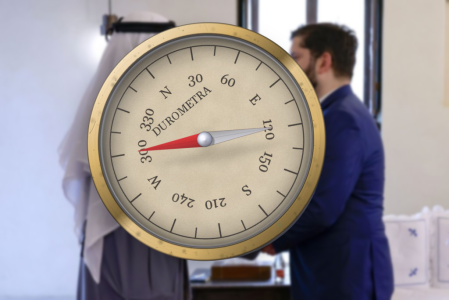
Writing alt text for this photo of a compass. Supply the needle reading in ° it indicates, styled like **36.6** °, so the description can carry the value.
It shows **300** °
